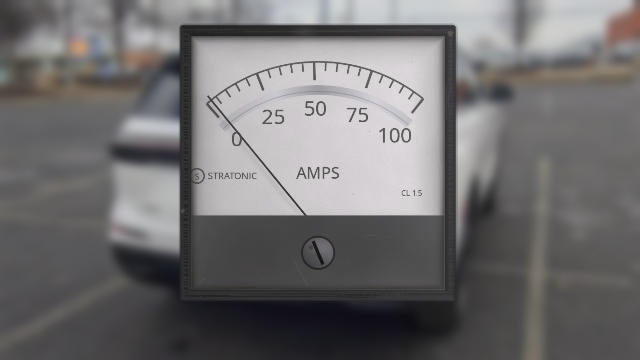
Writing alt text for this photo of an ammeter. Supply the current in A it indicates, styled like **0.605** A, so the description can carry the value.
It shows **2.5** A
